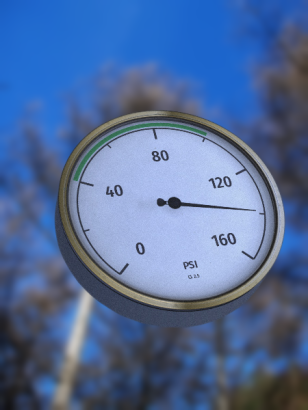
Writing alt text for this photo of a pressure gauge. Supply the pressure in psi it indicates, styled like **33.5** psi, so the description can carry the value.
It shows **140** psi
